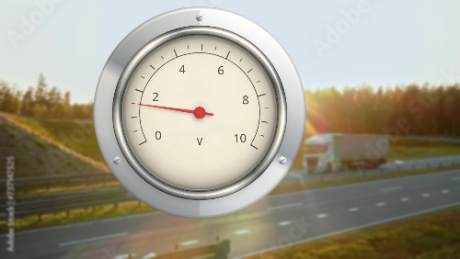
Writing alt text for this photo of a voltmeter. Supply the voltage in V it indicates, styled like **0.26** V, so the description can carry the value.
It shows **1.5** V
